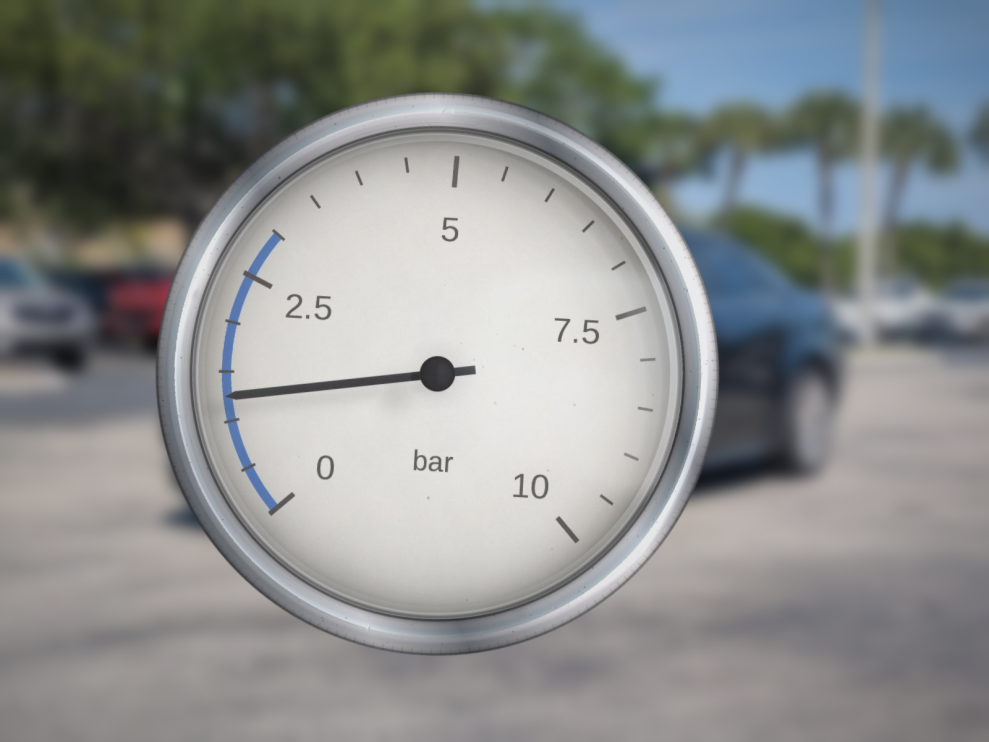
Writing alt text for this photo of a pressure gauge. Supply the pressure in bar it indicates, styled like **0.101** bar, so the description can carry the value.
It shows **1.25** bar
